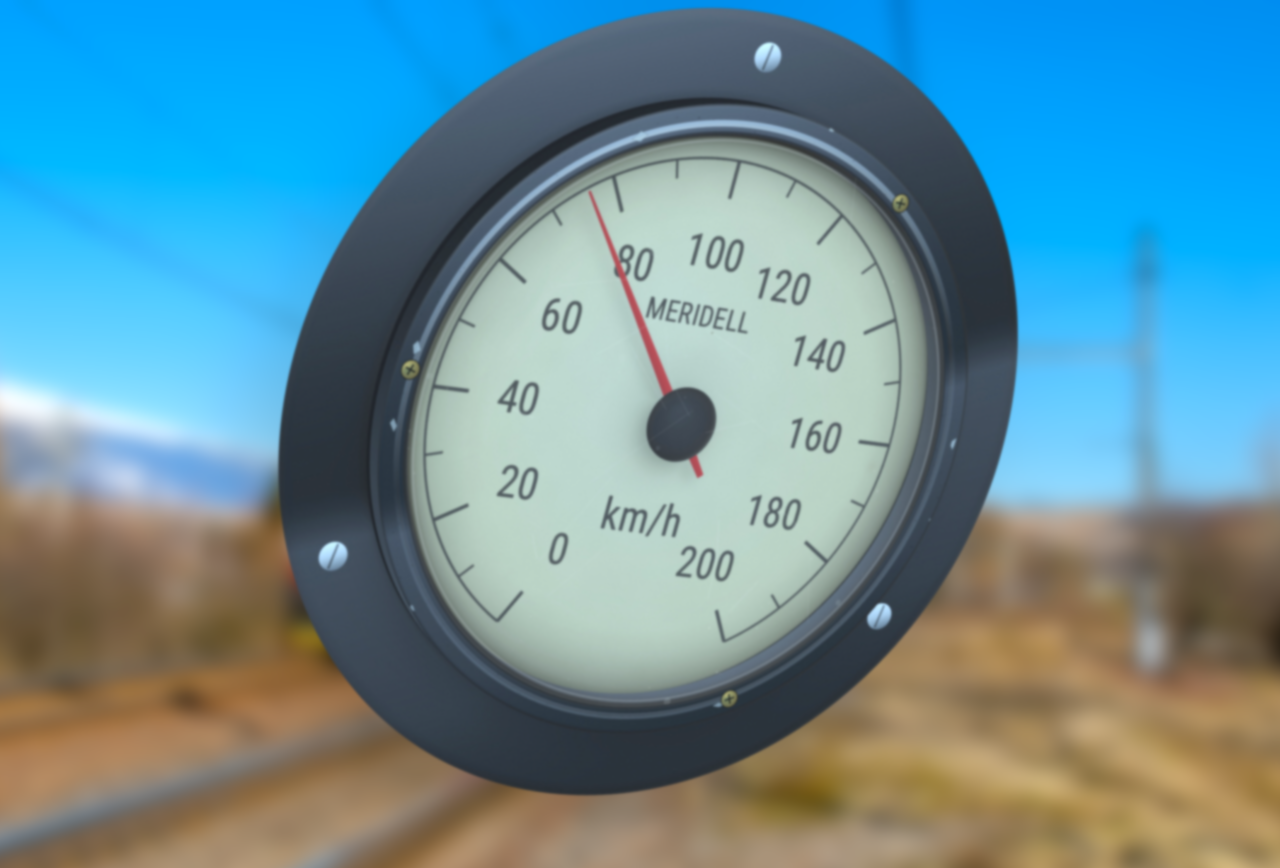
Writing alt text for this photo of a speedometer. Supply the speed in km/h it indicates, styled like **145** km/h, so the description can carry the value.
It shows **75** km/h
